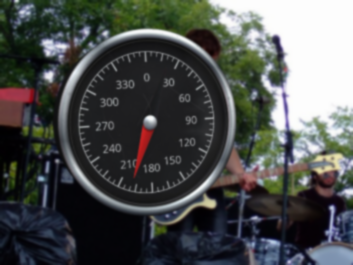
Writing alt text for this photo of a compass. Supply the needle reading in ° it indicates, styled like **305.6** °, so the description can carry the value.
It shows **200** °
